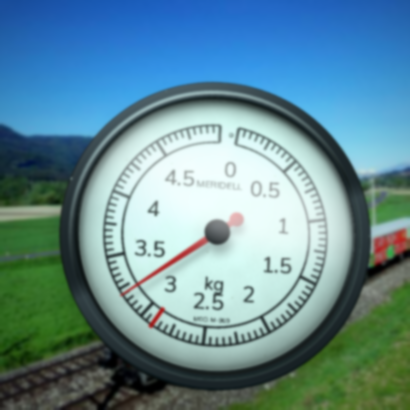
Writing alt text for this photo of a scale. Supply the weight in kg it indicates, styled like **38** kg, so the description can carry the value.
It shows **3.2** kg
